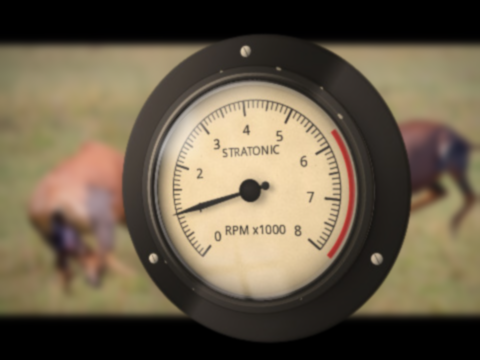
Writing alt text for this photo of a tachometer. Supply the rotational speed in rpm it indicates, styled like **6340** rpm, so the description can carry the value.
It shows **1000** rpm
